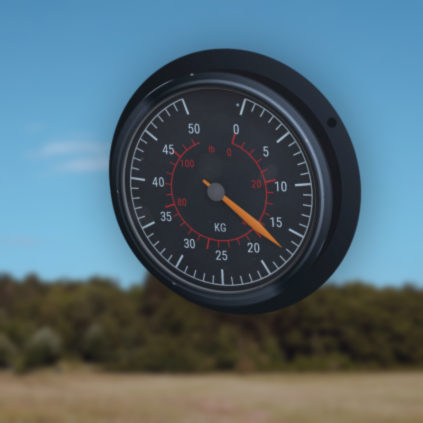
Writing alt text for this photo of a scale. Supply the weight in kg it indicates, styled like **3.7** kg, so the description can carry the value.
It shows **17** kg
